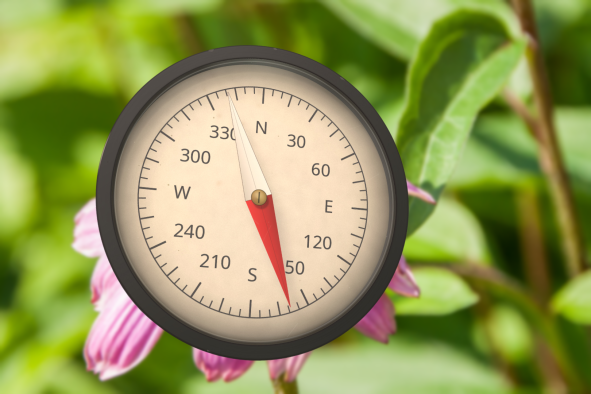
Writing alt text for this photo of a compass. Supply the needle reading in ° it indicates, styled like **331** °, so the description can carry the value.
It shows **160** °
